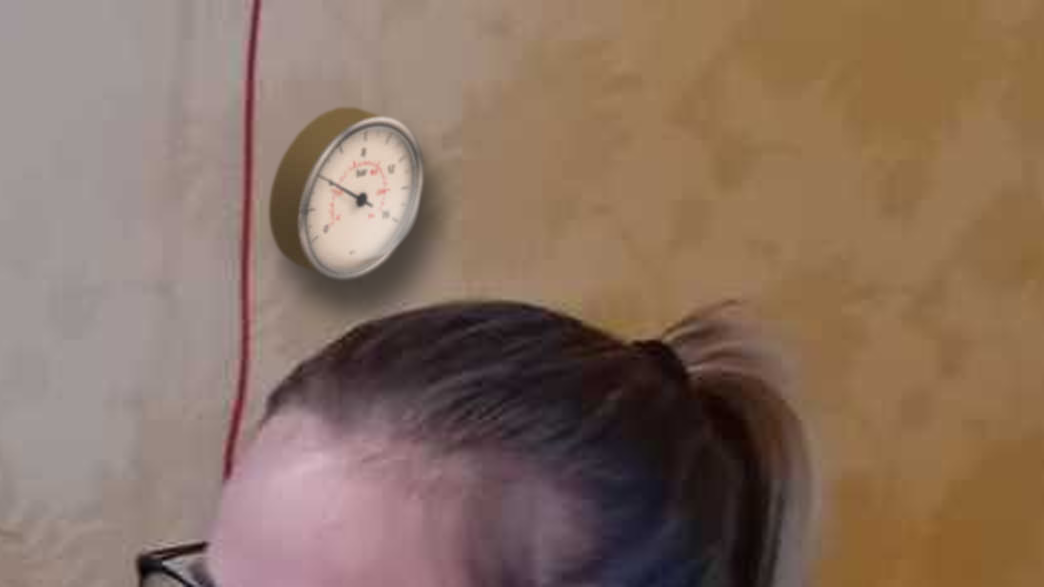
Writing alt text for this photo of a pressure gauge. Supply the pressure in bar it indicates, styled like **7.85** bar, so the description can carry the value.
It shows **4** bar
